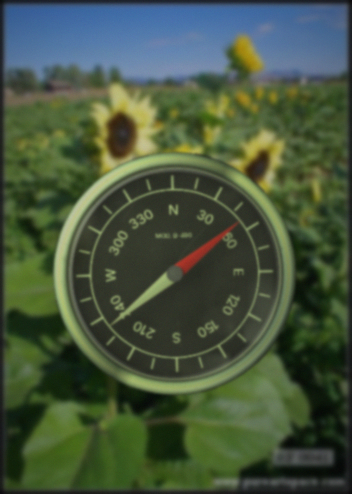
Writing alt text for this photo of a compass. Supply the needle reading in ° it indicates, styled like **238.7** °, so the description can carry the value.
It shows **52.5** °
